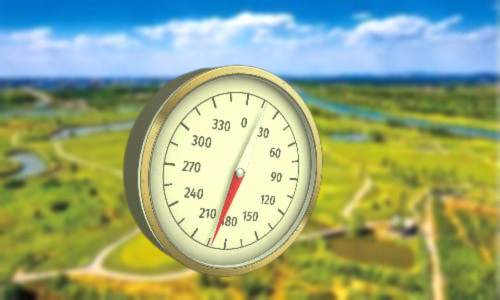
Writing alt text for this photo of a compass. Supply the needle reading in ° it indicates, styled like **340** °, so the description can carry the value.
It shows **195** °
